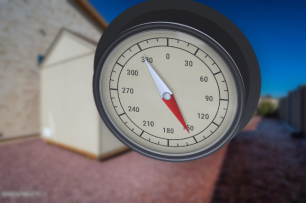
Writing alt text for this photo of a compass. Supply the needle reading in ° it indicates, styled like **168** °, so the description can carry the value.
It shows **150** °
